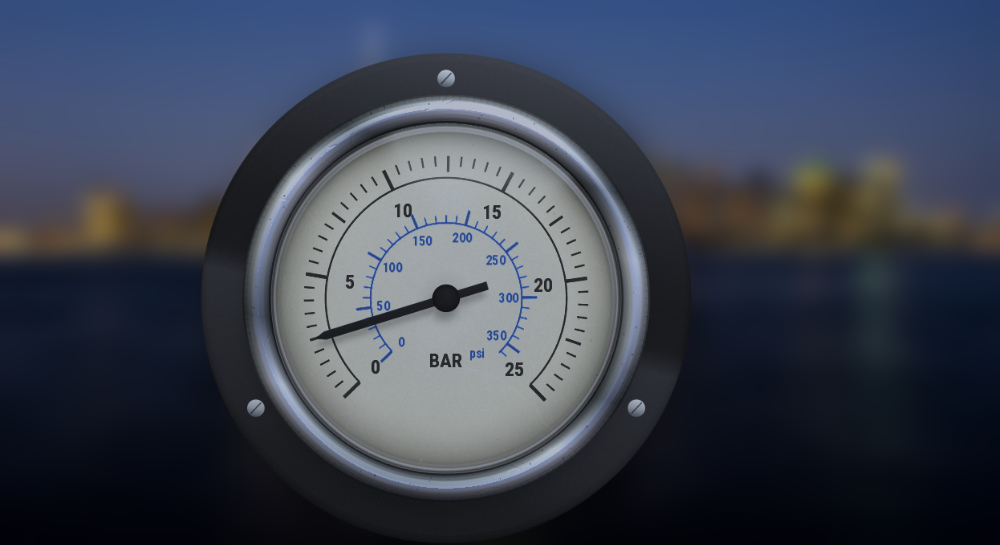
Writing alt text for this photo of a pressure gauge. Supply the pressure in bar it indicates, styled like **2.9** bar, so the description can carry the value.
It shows **2.5** bar
